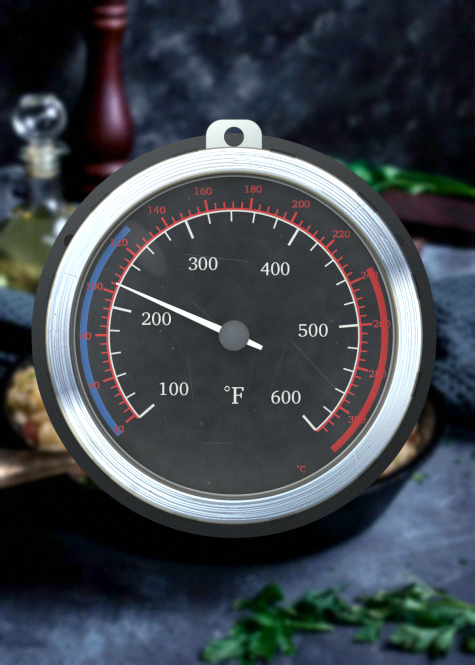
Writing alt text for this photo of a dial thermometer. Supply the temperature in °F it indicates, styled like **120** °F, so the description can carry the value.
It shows **220** °F
